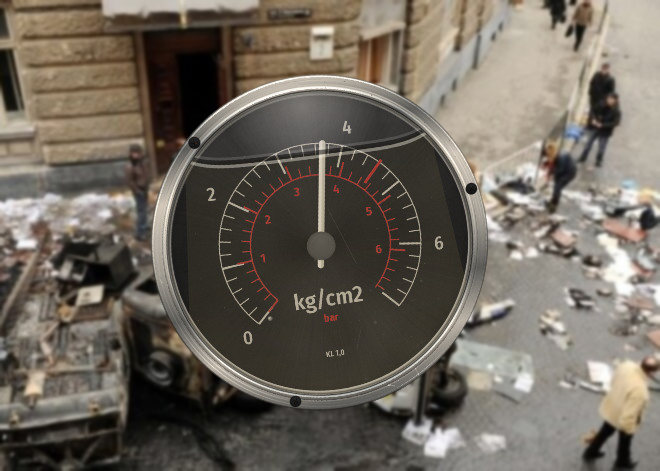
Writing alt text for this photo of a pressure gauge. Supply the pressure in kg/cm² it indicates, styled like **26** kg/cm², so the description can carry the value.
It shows **3.7** kg/cm²
